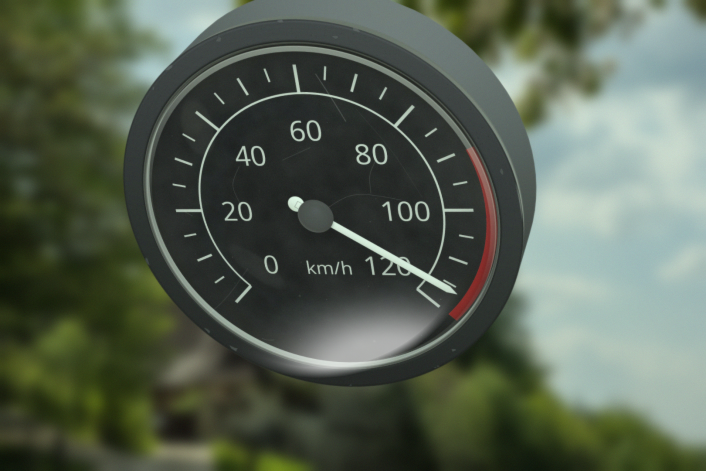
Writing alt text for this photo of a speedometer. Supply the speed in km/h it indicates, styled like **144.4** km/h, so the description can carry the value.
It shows **115** km/h
